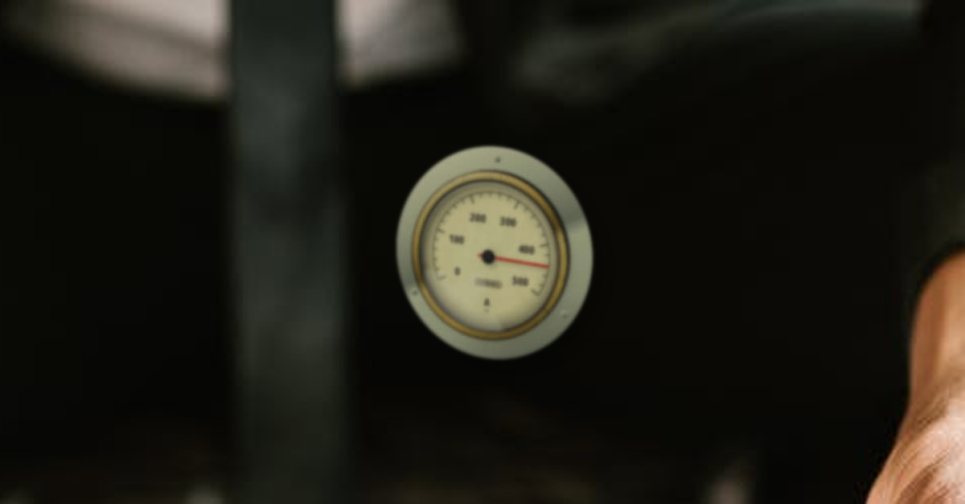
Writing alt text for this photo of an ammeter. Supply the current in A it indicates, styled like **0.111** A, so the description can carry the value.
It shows **440** A
